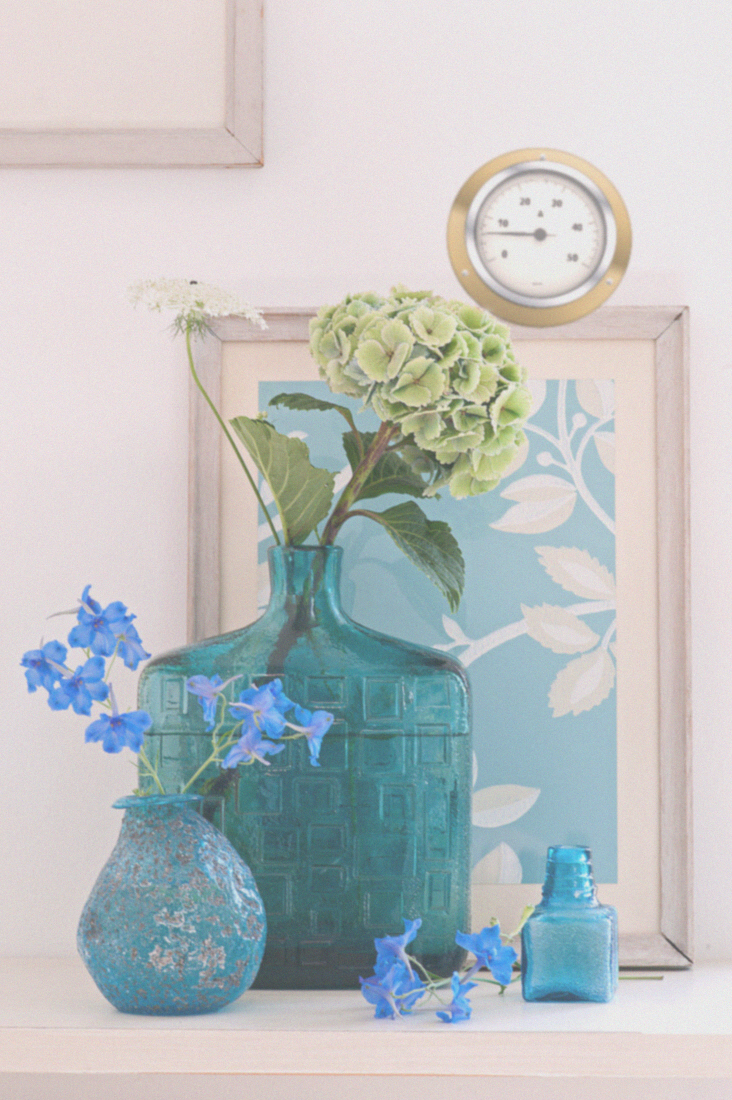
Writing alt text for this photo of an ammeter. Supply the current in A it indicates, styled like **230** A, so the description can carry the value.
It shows **6** A
